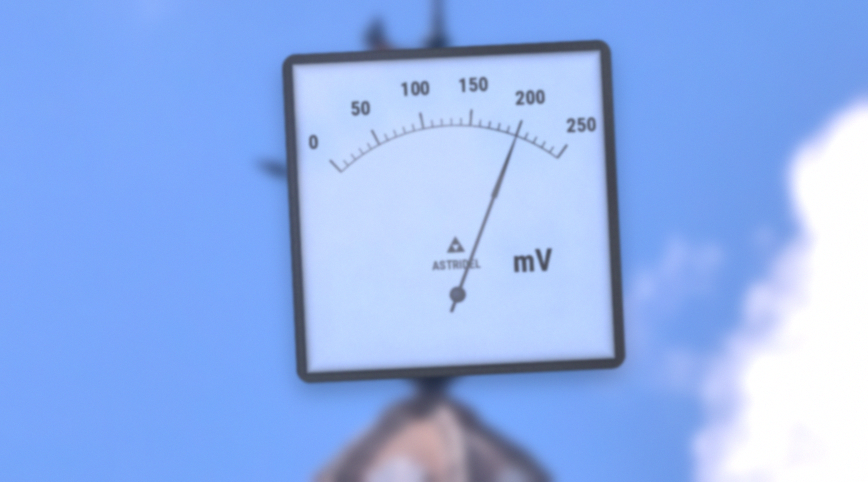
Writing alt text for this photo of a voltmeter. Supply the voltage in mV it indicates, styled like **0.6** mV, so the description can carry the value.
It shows **200** mV
